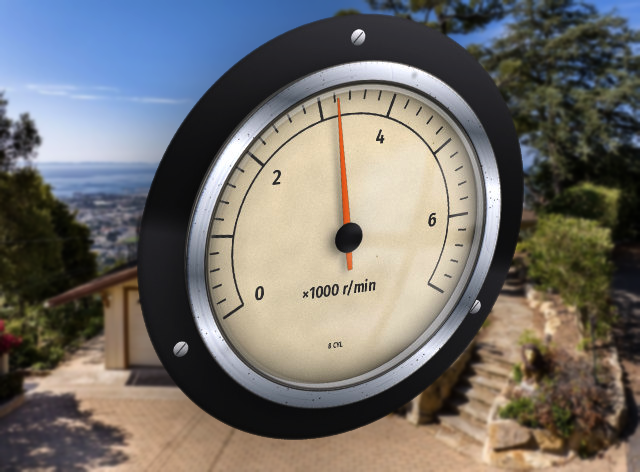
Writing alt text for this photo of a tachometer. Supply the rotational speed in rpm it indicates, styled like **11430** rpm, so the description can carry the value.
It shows **3200** rpm
